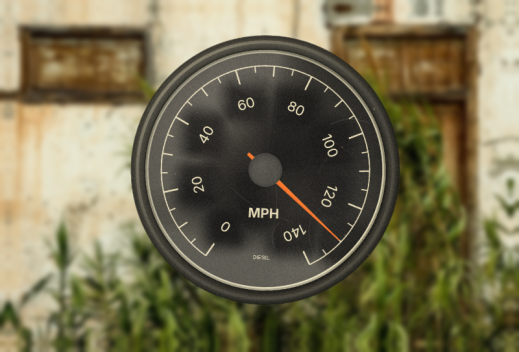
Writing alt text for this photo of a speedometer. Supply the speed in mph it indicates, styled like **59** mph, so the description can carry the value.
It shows **130** mph
